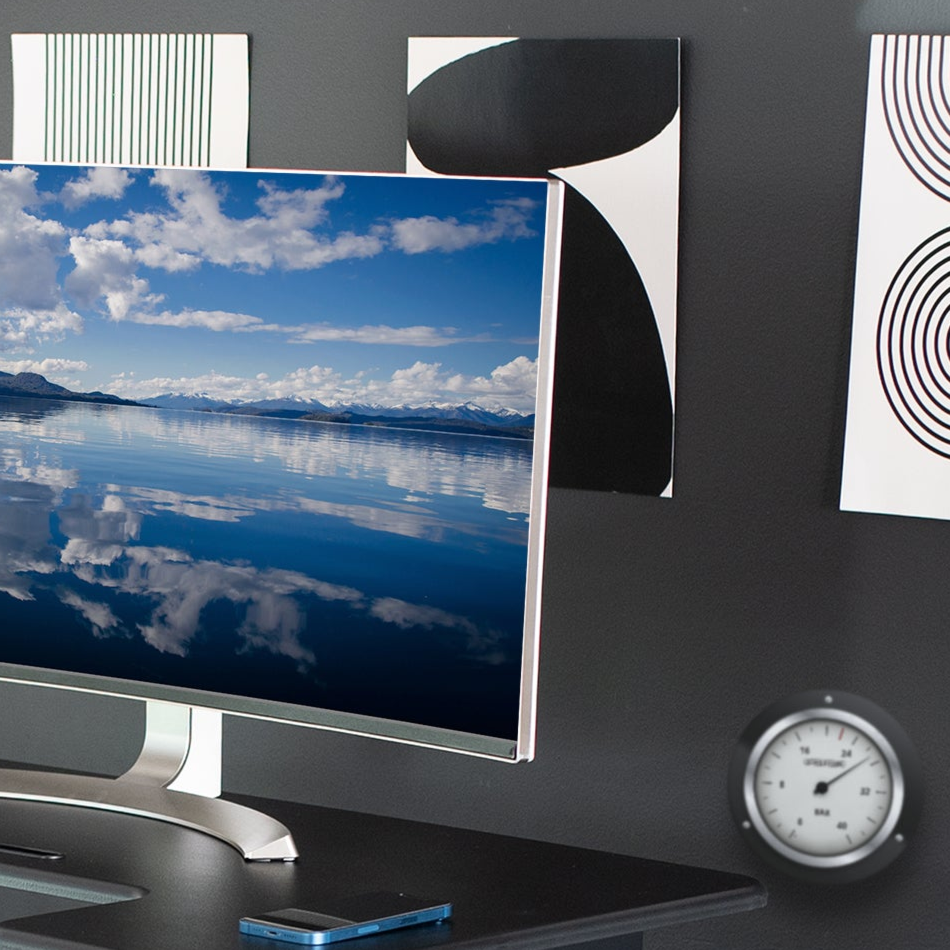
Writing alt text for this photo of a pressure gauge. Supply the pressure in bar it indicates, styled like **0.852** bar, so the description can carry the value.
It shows **27** bar
